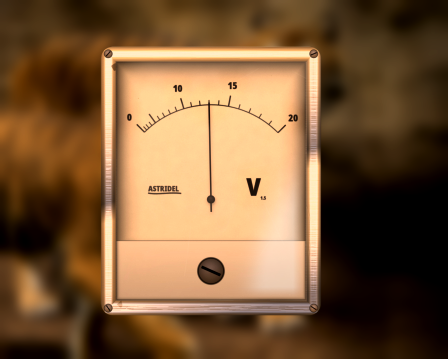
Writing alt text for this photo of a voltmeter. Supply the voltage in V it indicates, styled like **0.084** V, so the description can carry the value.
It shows **13** V
